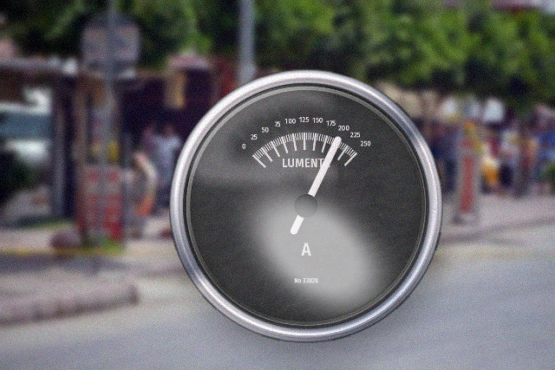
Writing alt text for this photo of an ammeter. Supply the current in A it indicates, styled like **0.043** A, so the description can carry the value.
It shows **200** A
